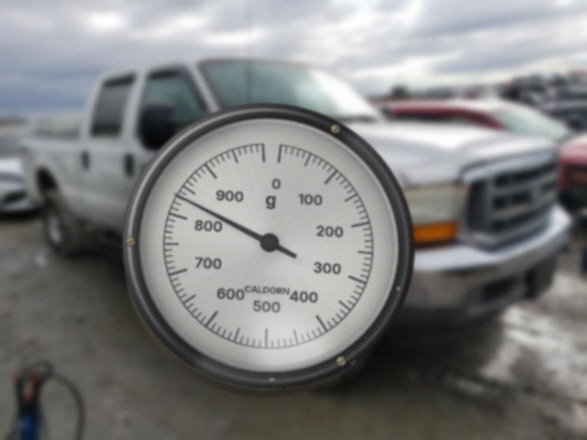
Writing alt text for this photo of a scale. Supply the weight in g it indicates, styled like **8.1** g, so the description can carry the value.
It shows **830** g
